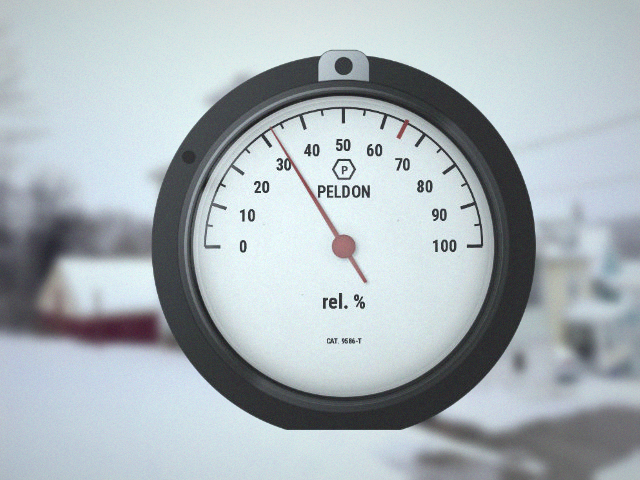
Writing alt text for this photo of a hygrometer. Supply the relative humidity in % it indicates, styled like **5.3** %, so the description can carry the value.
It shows **32.5** %
